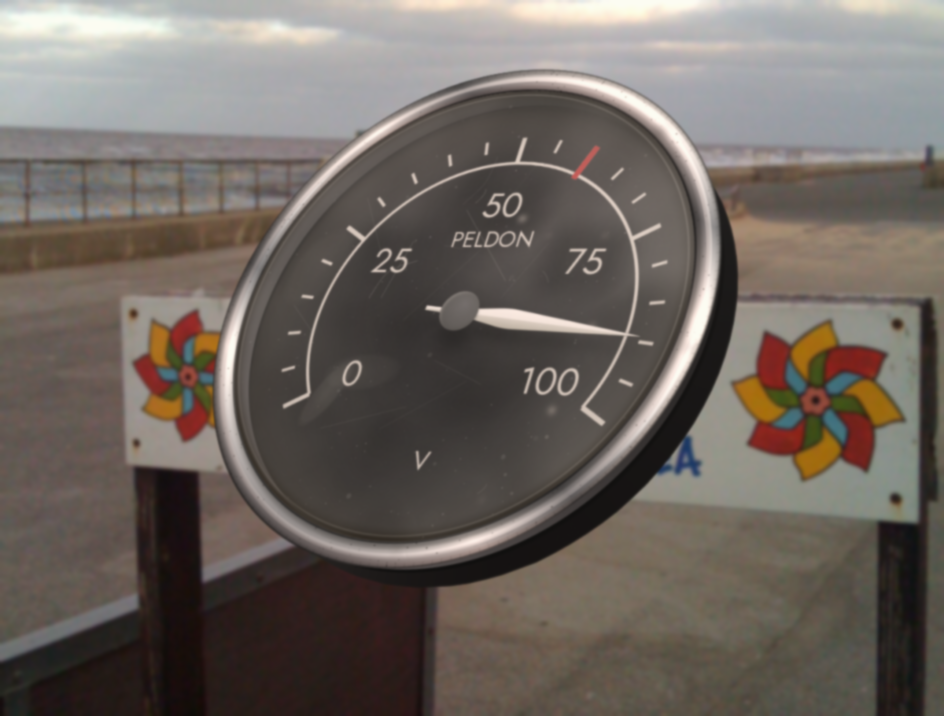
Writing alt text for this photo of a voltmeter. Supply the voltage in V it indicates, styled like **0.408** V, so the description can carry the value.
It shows **90** V
